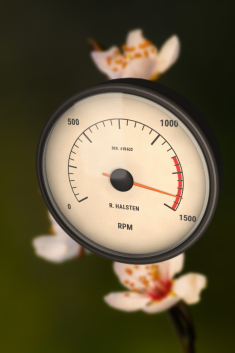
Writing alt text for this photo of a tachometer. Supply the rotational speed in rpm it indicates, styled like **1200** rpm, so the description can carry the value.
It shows **1400** rpm
